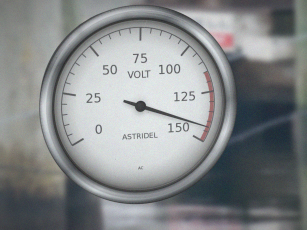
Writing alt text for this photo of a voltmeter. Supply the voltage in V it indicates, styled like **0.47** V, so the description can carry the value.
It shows **142.5** V
